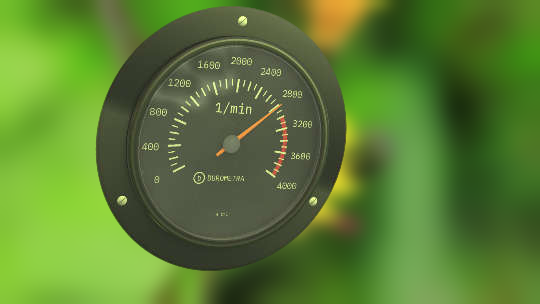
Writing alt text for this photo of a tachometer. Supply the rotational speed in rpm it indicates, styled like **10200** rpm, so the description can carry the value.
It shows **2800** rpm
